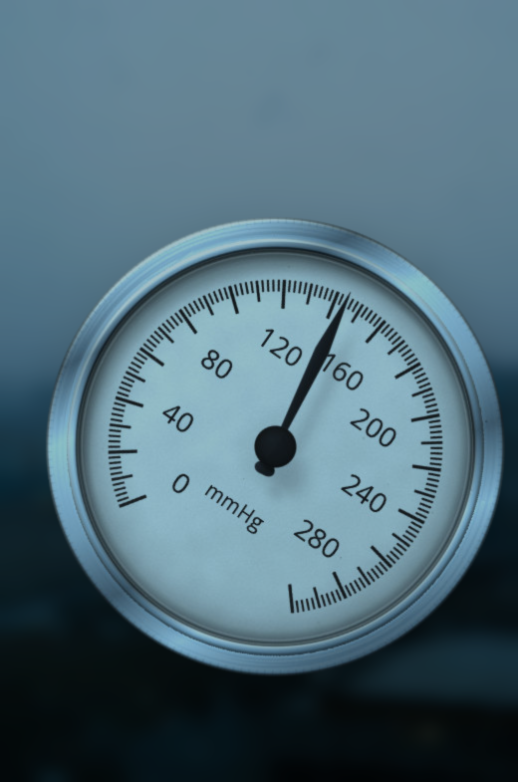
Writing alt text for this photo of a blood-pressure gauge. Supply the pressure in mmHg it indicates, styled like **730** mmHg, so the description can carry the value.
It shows **144** mmHg
